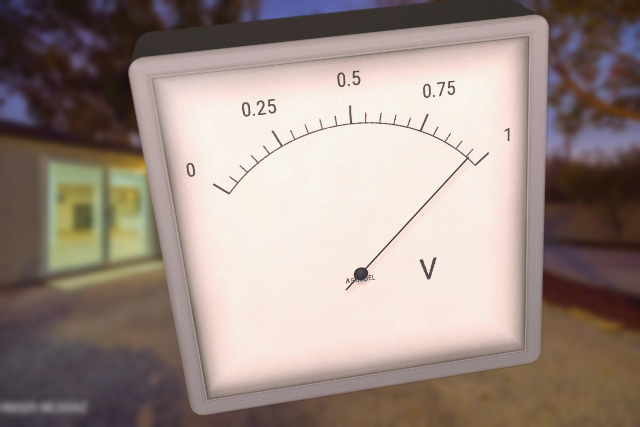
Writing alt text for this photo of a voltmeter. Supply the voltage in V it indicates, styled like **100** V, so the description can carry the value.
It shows **0.95** V
